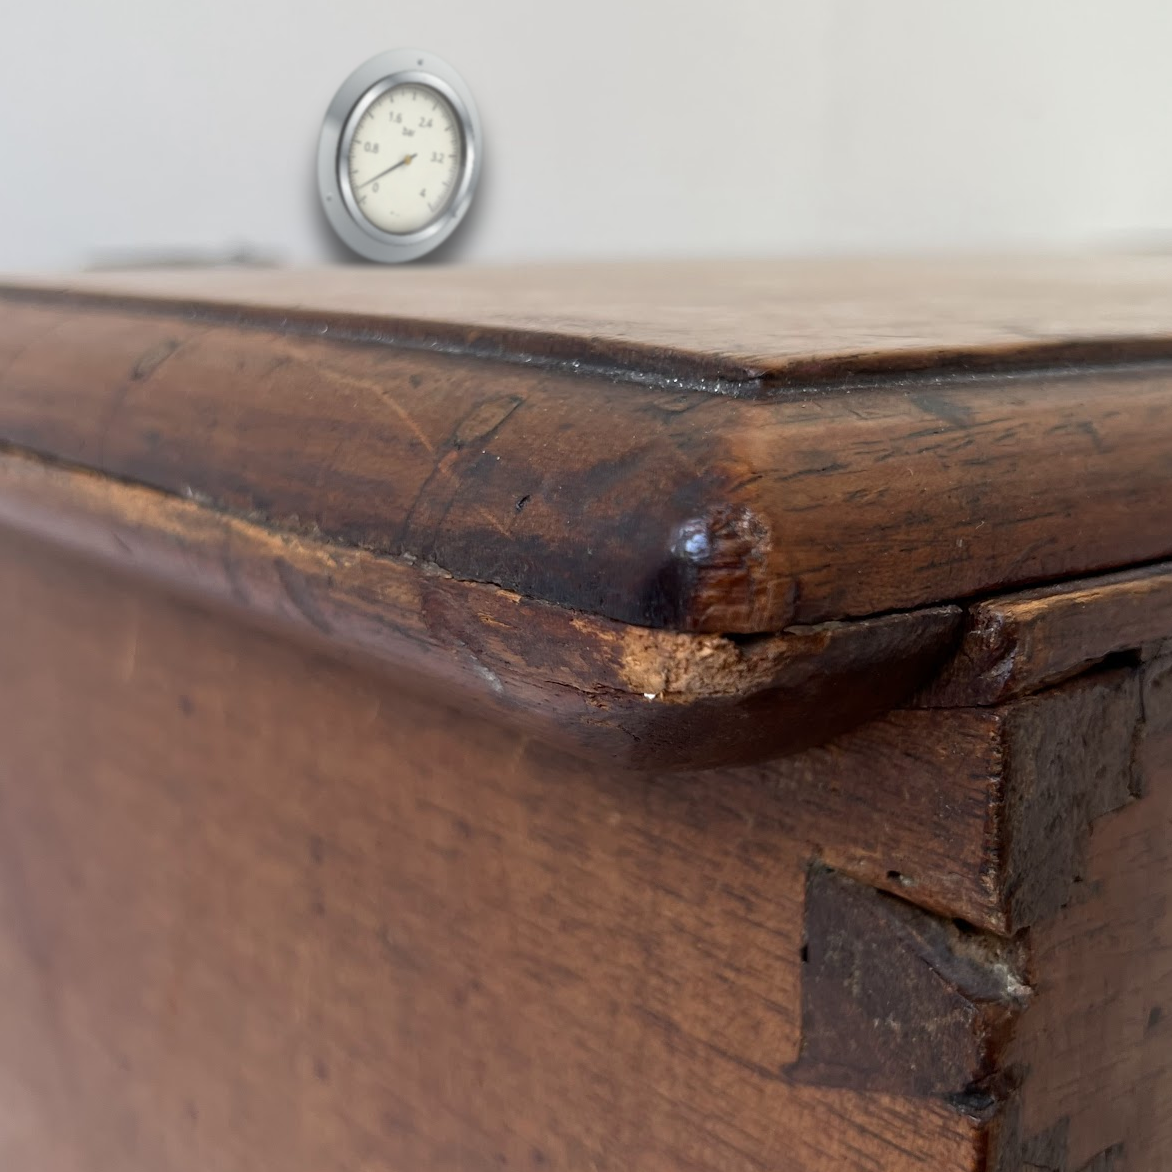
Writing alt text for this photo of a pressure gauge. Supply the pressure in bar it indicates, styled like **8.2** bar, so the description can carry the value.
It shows **0.2** bar
